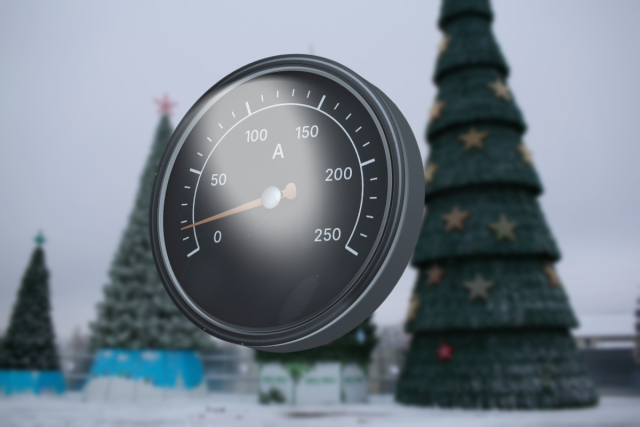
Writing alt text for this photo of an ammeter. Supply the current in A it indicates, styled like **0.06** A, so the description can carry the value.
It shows **15** A
